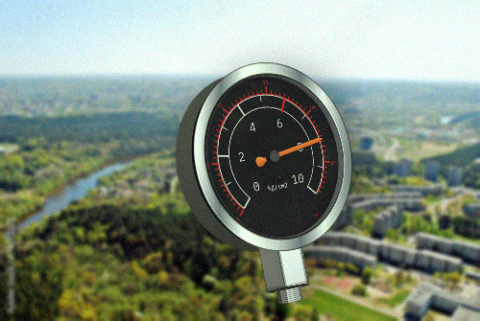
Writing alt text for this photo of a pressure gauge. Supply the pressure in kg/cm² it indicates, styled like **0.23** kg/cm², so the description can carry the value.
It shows **8** kg/cm²
